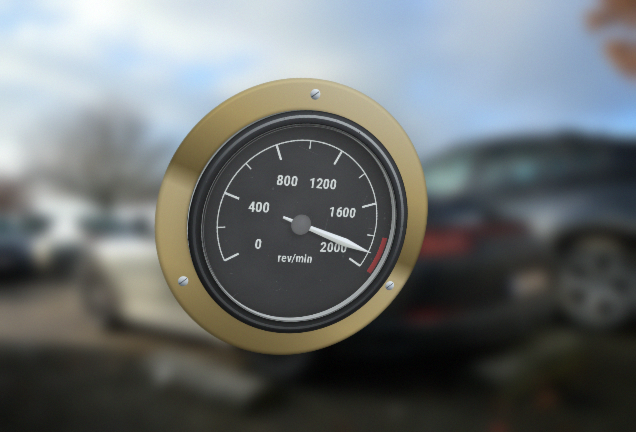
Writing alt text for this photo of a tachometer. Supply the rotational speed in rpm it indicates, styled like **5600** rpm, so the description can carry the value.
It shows **1900** rpm
